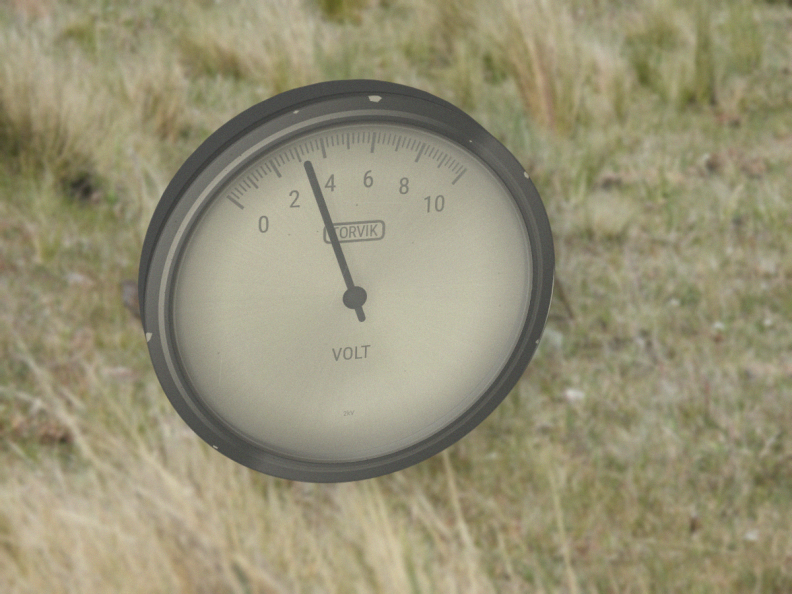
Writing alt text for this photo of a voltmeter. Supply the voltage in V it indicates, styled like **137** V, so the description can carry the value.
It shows **3.2** V
